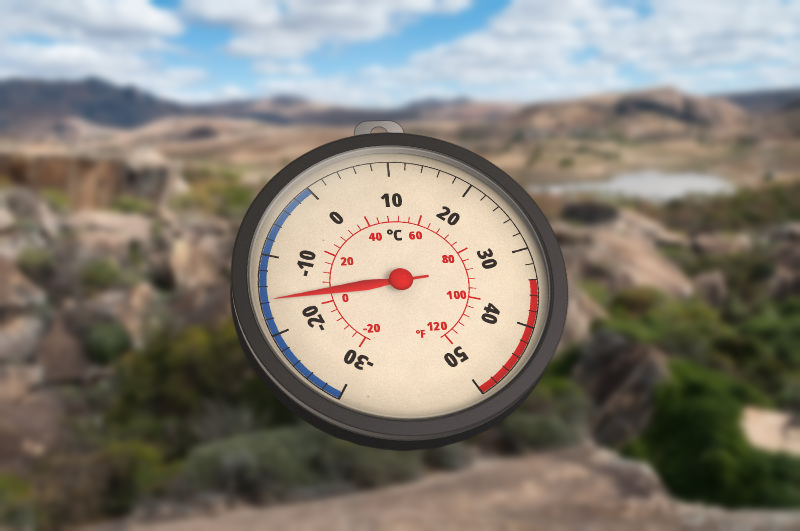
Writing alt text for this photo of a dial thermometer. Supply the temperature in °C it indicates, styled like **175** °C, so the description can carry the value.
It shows **-16** °C
